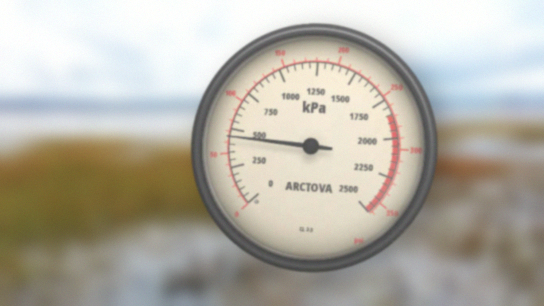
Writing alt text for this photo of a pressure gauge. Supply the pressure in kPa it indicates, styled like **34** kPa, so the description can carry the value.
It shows **450** kPa
